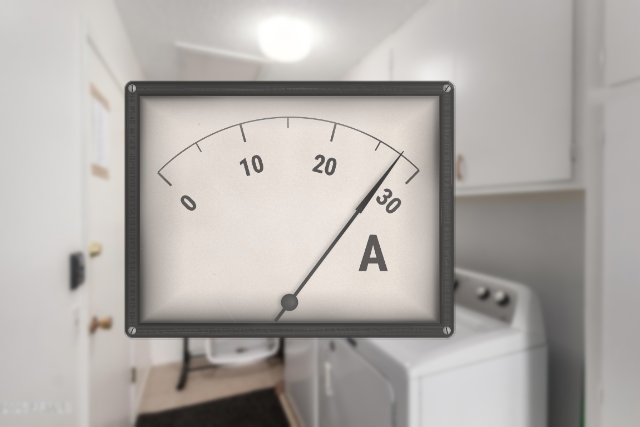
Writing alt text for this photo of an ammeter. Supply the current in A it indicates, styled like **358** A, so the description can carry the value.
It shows **27.5** A
